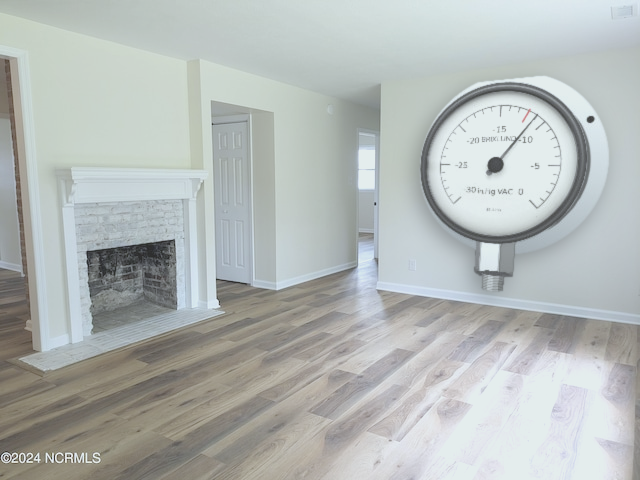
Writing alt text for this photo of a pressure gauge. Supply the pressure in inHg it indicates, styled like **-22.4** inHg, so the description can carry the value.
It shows **-11** inHg
